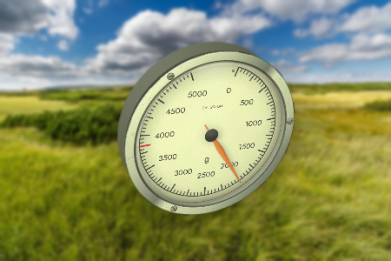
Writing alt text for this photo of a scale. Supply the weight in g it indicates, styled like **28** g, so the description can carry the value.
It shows **2000** g
